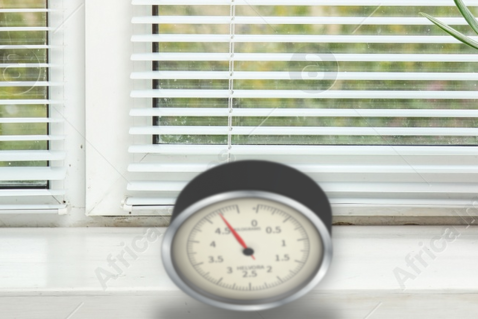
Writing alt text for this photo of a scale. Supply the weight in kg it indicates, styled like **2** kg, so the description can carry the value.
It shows **4.75** kg
